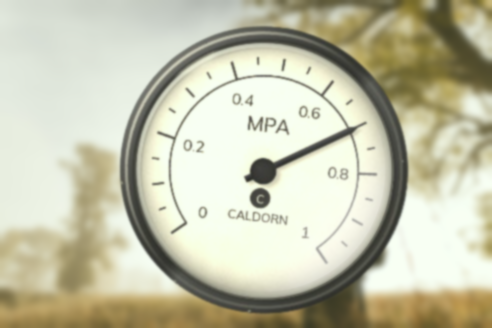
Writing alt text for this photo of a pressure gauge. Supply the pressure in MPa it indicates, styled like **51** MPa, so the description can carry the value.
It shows **0.7** MPa
